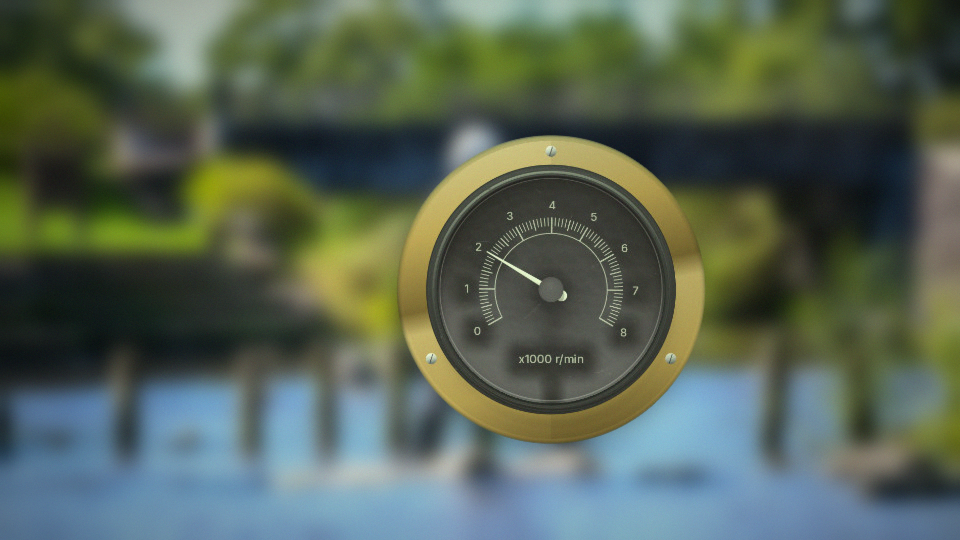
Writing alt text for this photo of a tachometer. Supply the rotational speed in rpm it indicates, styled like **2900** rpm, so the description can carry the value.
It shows **2000** rpm
